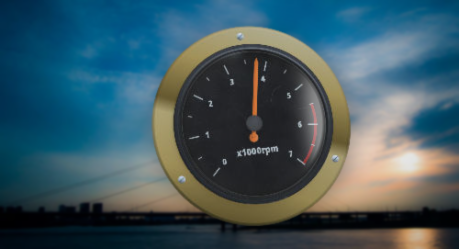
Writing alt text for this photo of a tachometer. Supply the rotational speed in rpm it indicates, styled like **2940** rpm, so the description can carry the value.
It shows **3750** rpm
